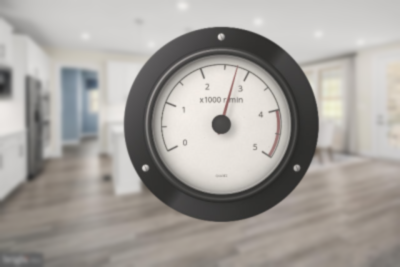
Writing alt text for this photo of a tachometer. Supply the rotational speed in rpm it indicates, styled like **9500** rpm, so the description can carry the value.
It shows **2750** rpm
